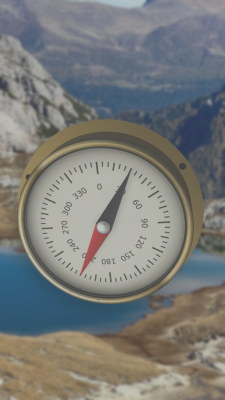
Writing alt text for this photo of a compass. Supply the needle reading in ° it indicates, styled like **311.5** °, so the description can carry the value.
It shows **210** °
